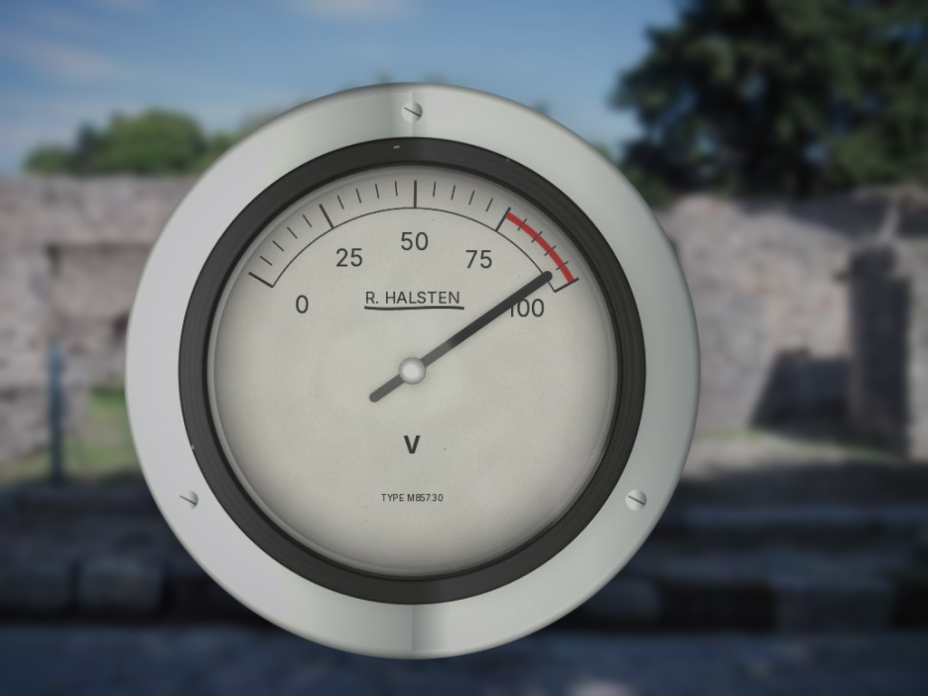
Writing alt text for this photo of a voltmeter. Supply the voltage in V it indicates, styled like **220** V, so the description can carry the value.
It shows **95** V
